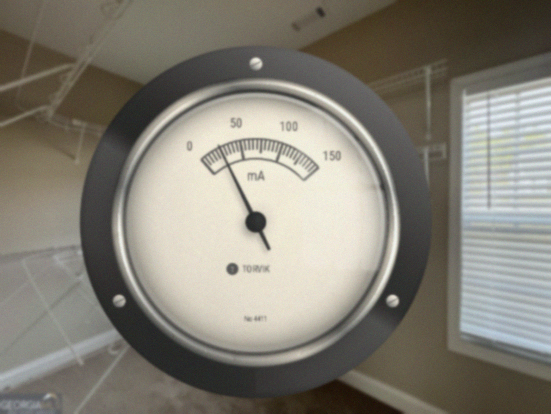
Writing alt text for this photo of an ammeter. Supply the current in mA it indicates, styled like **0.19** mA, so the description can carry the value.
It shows **25** mA
